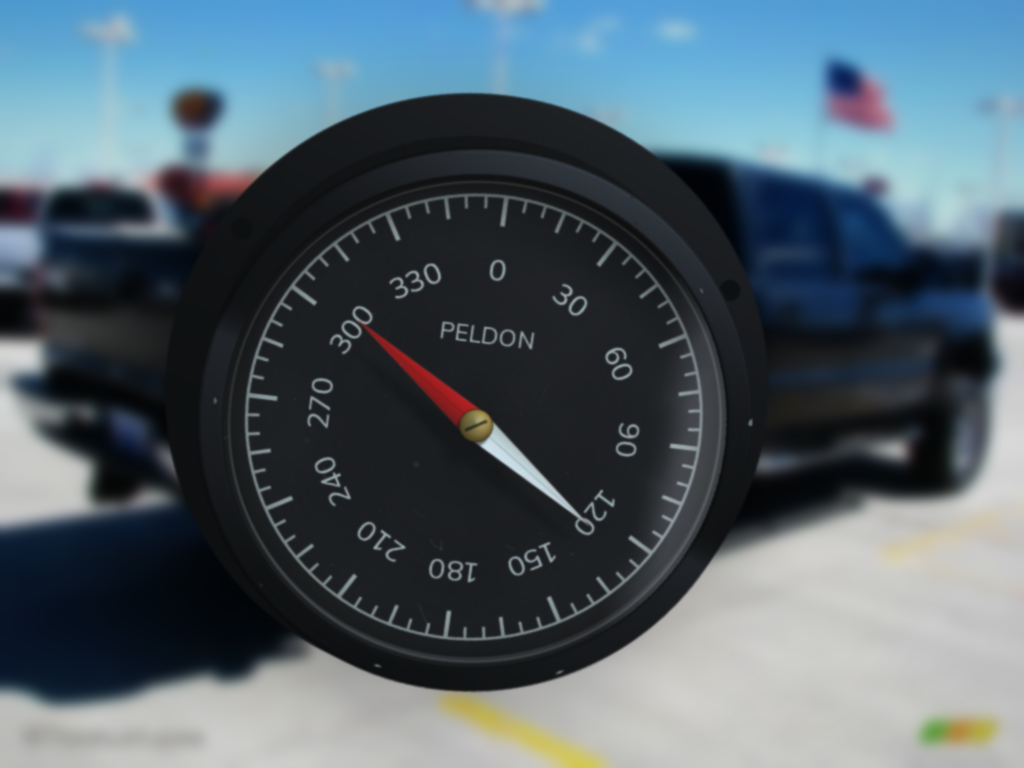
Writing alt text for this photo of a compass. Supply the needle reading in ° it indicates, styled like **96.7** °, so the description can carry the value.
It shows **305** °
